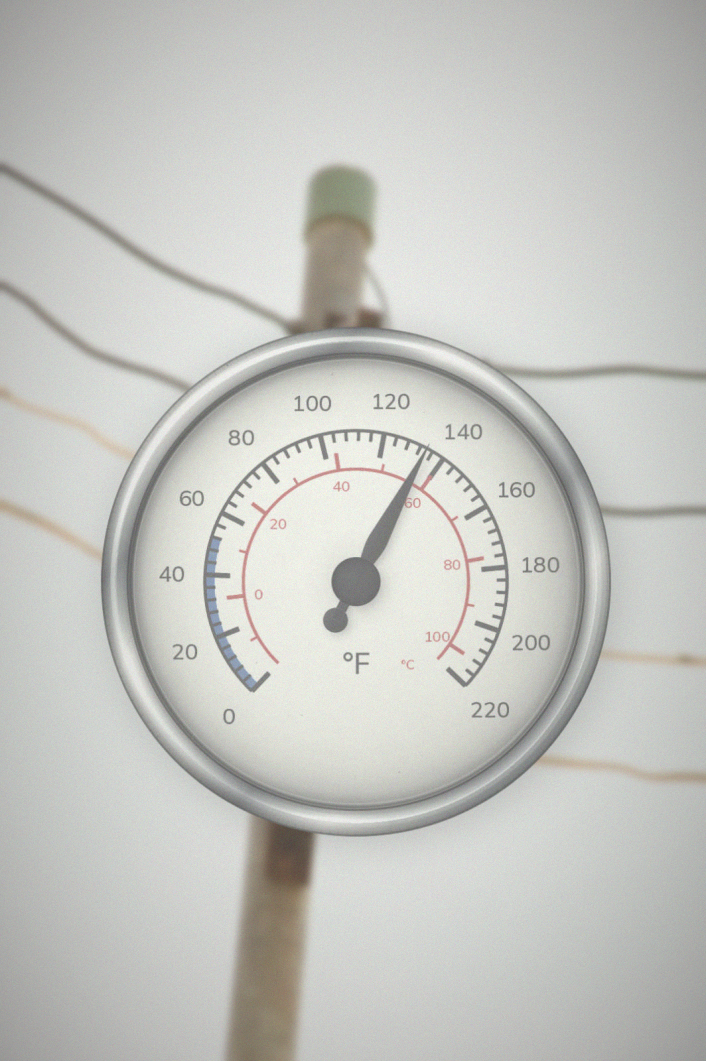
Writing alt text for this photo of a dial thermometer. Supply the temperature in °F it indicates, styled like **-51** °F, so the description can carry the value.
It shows **134** °F
